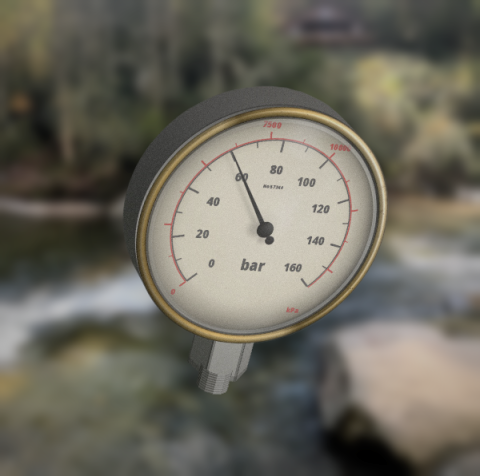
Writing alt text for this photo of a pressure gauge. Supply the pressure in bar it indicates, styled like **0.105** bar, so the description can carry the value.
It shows **60** bar
